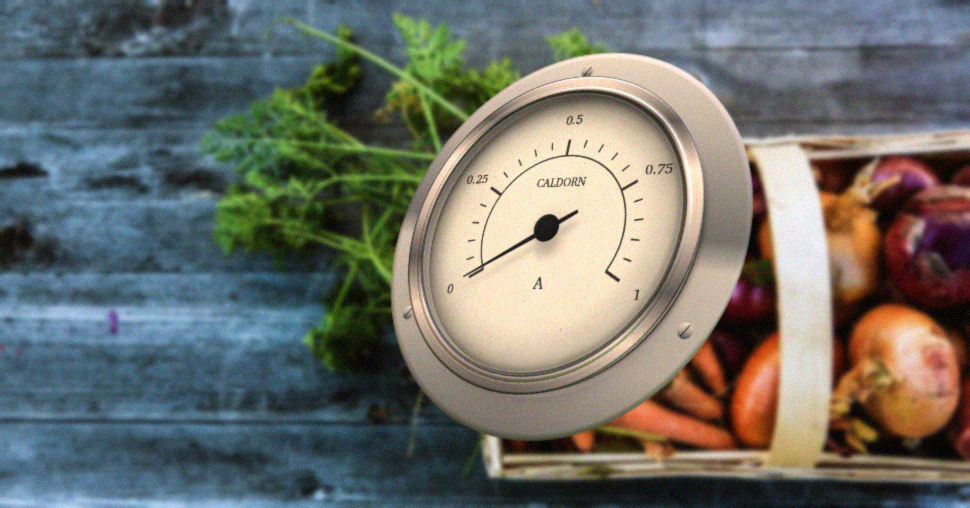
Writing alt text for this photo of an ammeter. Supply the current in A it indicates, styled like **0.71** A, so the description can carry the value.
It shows **0** A
